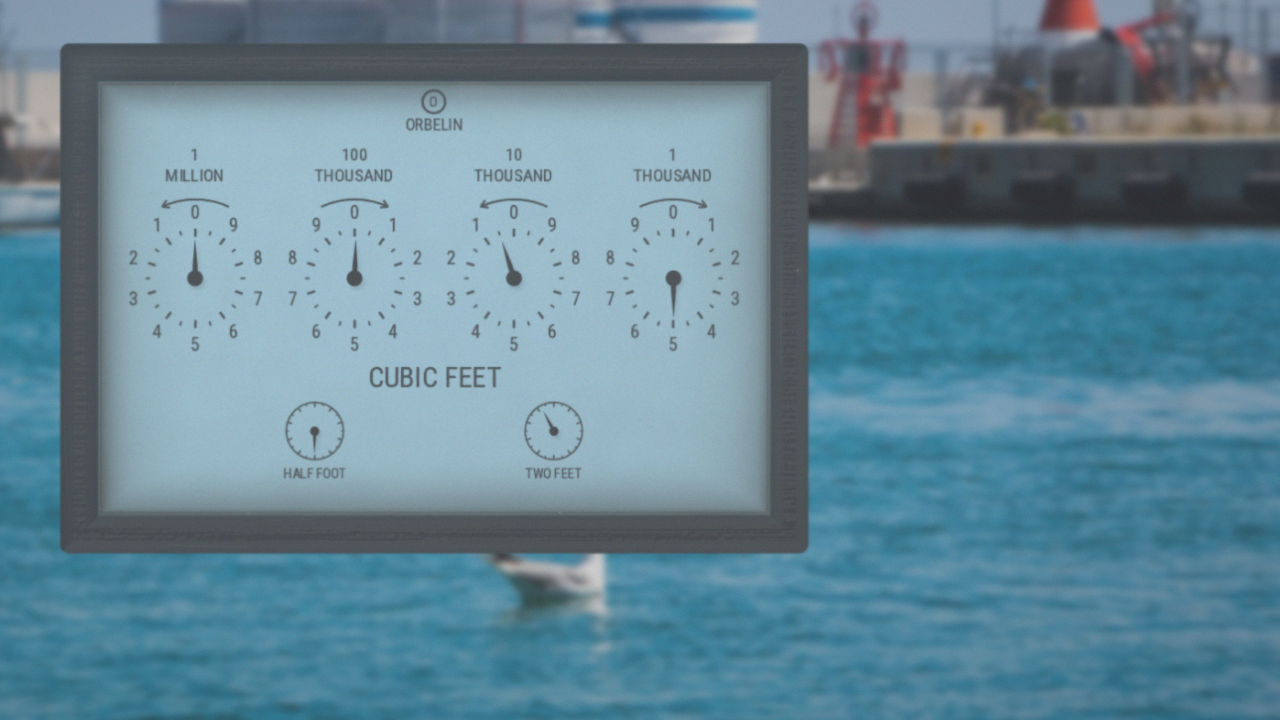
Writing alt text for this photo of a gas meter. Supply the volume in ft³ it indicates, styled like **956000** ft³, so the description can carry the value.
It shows **500** ft³
